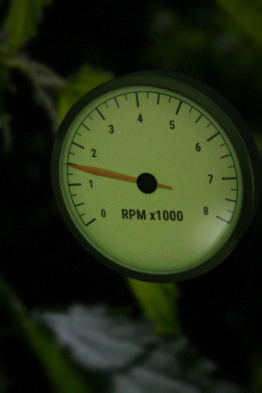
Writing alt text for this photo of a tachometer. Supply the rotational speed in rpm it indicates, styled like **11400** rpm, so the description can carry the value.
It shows **1500** rpm
